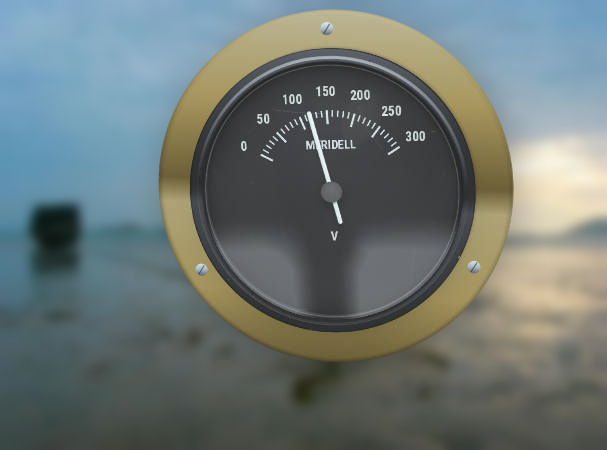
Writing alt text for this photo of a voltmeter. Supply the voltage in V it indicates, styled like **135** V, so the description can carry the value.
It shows **120** V
